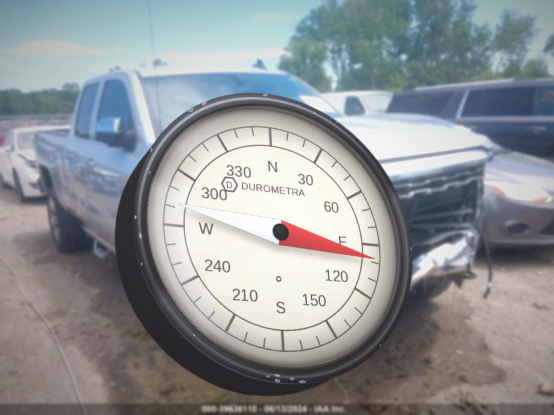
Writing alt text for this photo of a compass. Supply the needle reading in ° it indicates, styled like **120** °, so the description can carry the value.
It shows **100** °
